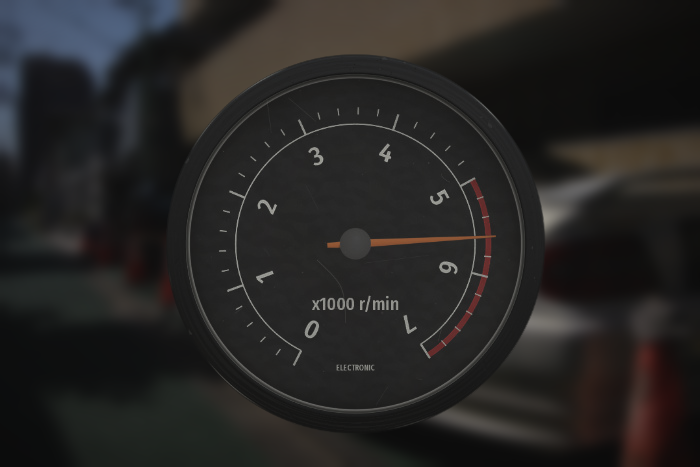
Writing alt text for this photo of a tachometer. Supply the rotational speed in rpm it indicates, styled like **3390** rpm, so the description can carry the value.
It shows **5600** rpm
